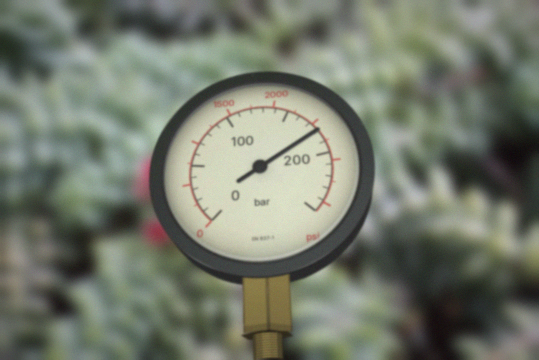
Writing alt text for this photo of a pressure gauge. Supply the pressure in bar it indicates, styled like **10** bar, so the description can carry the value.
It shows **180** bar
